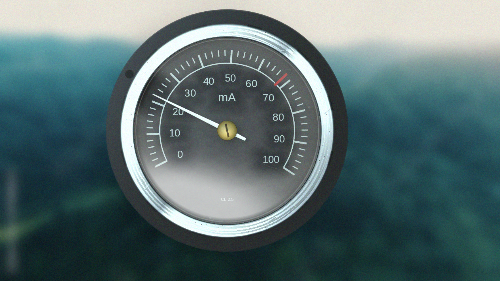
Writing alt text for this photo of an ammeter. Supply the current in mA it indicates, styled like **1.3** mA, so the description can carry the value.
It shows **22** mA
